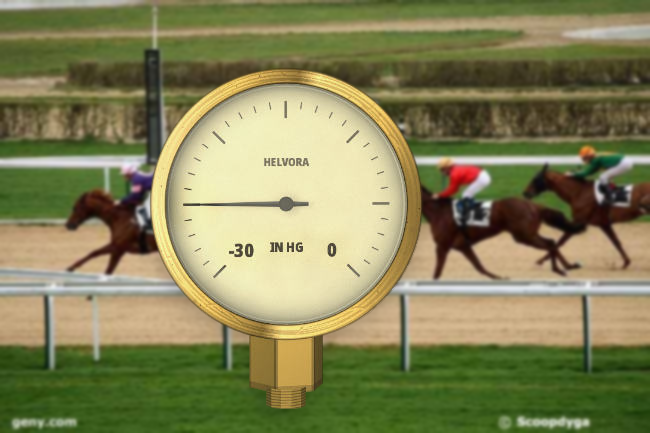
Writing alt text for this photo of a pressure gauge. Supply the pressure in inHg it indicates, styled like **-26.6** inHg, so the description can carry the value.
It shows **-25** inHg
